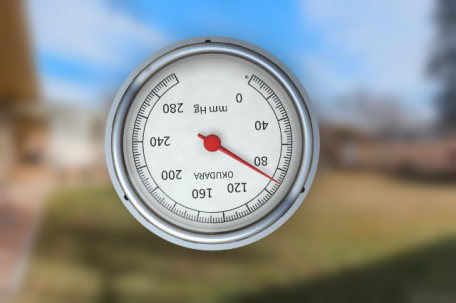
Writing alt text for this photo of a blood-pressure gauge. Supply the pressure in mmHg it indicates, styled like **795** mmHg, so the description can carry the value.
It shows **90** mmHg
